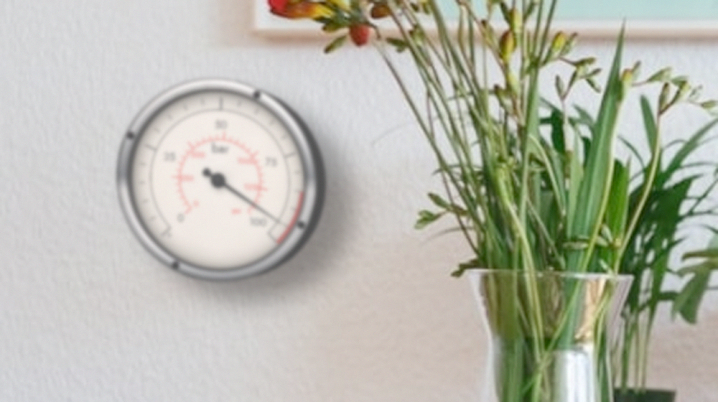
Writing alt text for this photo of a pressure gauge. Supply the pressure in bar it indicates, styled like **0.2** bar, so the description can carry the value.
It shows **95** bar
